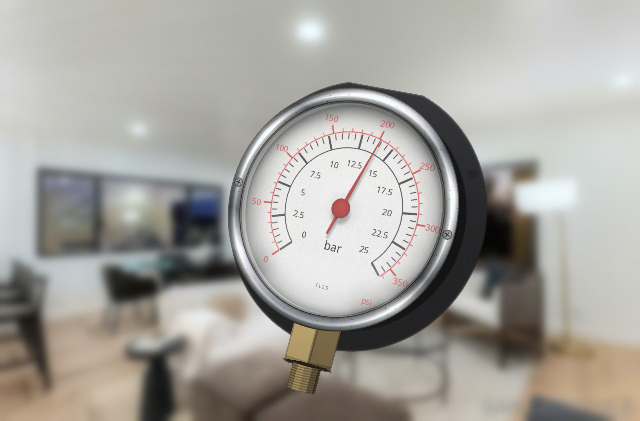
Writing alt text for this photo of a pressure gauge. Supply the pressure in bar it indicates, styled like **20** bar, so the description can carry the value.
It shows **14** bar
